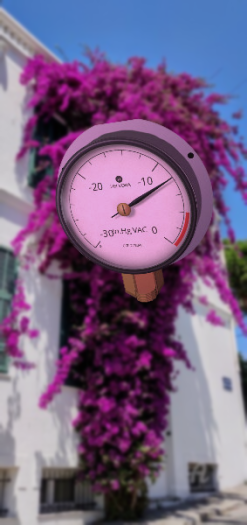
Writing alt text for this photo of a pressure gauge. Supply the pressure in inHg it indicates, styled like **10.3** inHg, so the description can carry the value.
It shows **-8** inHg
